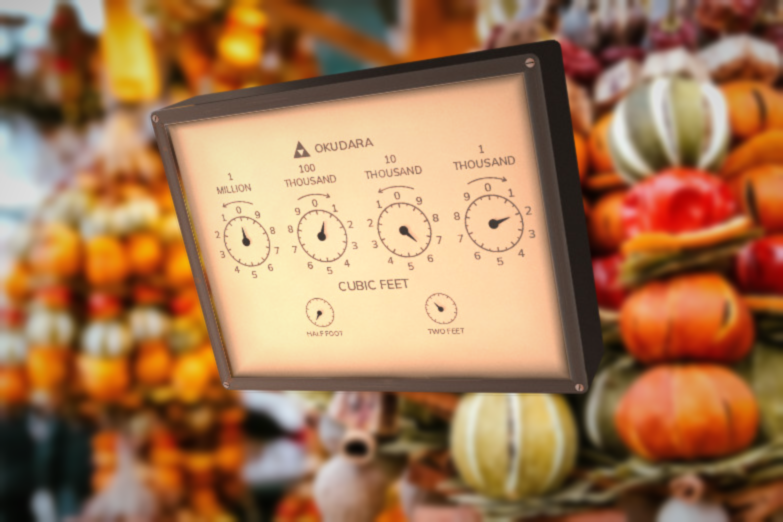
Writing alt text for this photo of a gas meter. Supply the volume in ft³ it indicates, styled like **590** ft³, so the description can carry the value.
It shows **6200** ft³
